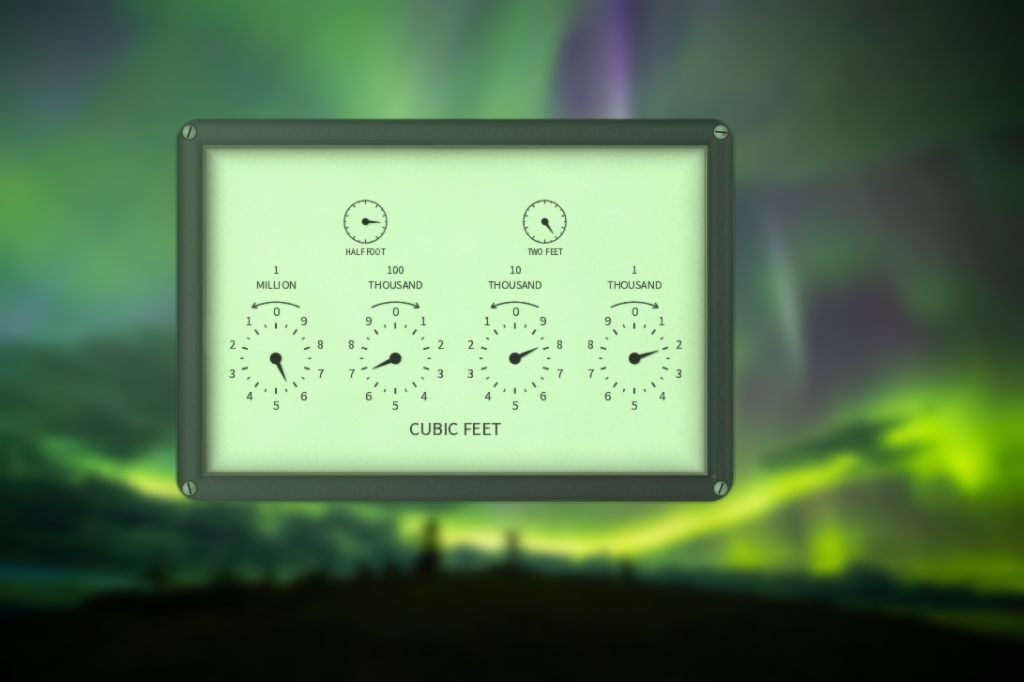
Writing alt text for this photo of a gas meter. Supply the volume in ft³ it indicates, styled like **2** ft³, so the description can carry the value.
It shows **568200** ft³
